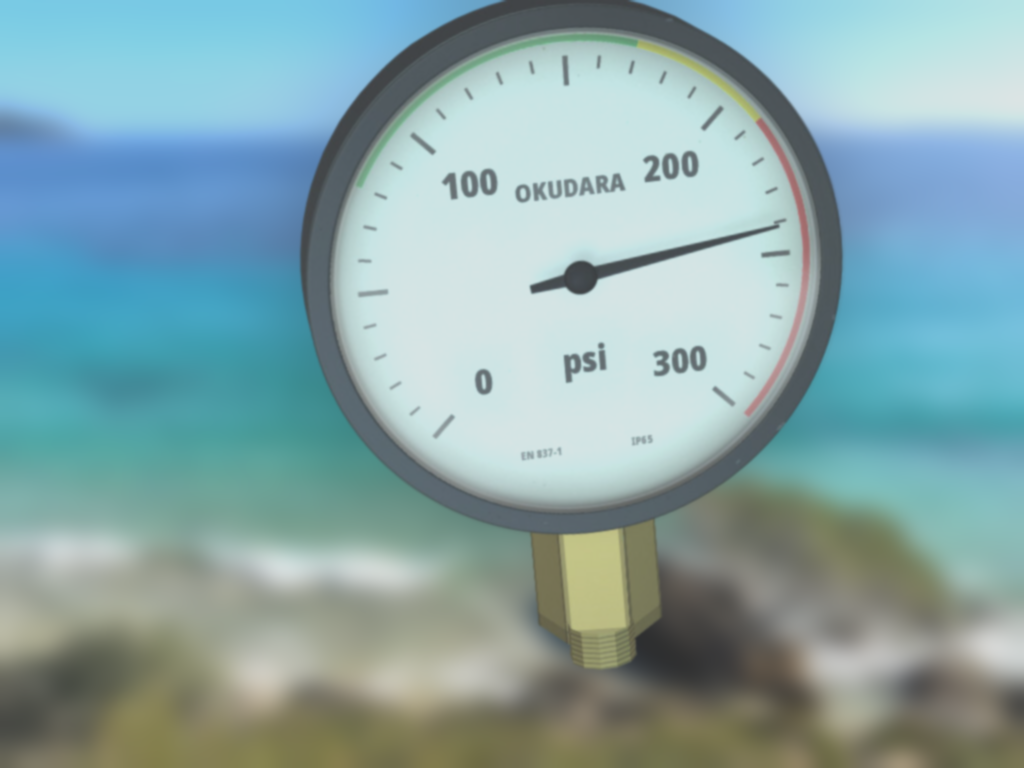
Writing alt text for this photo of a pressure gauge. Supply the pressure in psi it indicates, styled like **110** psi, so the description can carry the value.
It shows **240** psi
